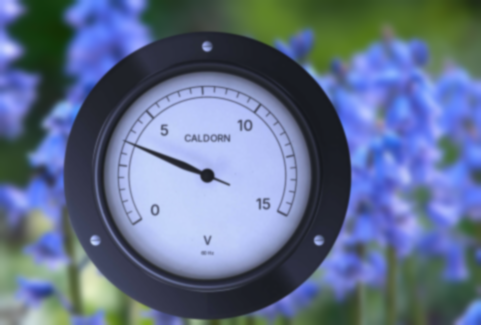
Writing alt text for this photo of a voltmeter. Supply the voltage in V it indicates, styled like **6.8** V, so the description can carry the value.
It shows **3.5** V
